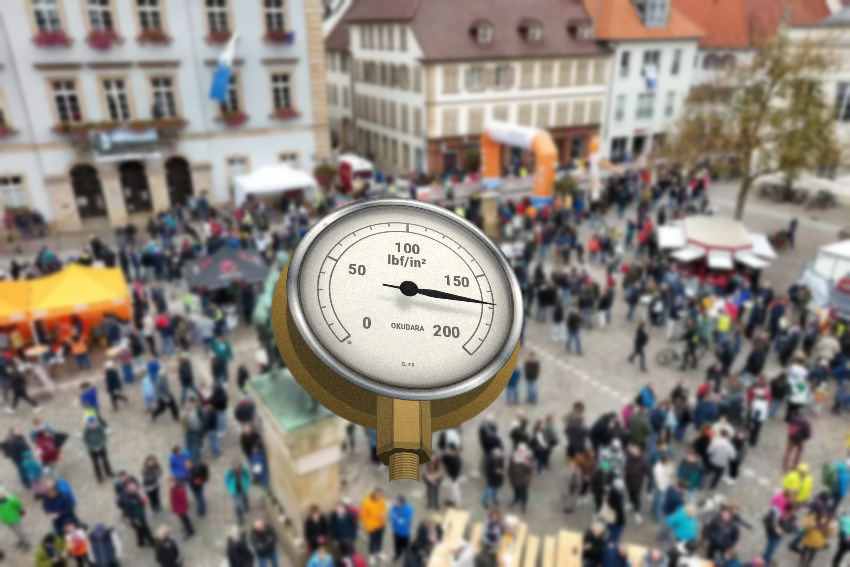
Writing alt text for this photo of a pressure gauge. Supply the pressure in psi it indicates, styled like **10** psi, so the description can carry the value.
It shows **170** psi
